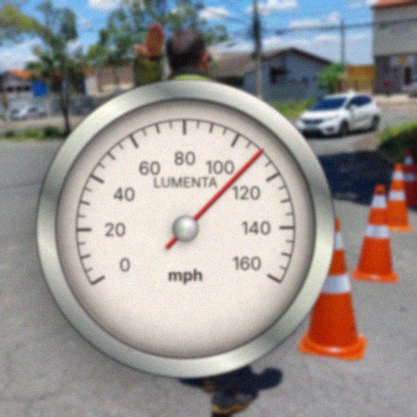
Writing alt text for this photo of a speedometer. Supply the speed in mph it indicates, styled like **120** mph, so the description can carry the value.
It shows **110** mph
